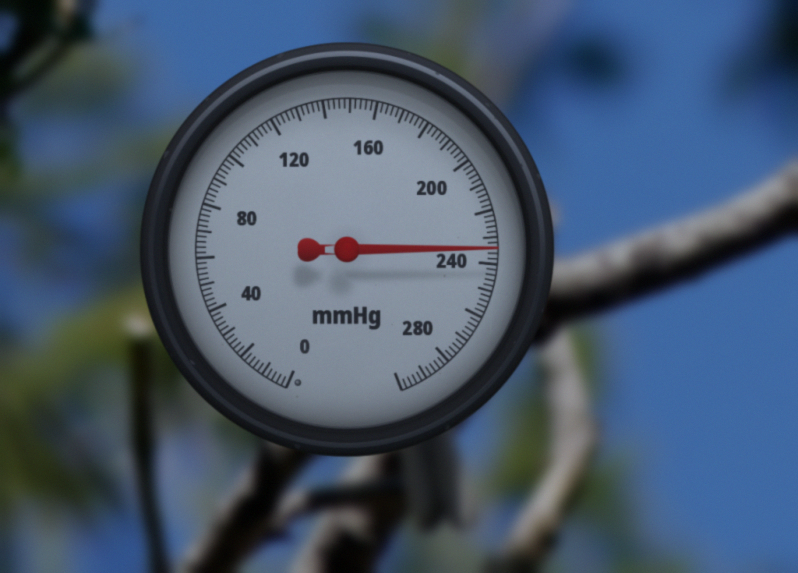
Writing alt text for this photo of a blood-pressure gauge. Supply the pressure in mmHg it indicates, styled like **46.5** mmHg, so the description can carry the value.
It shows **234** mmHg
